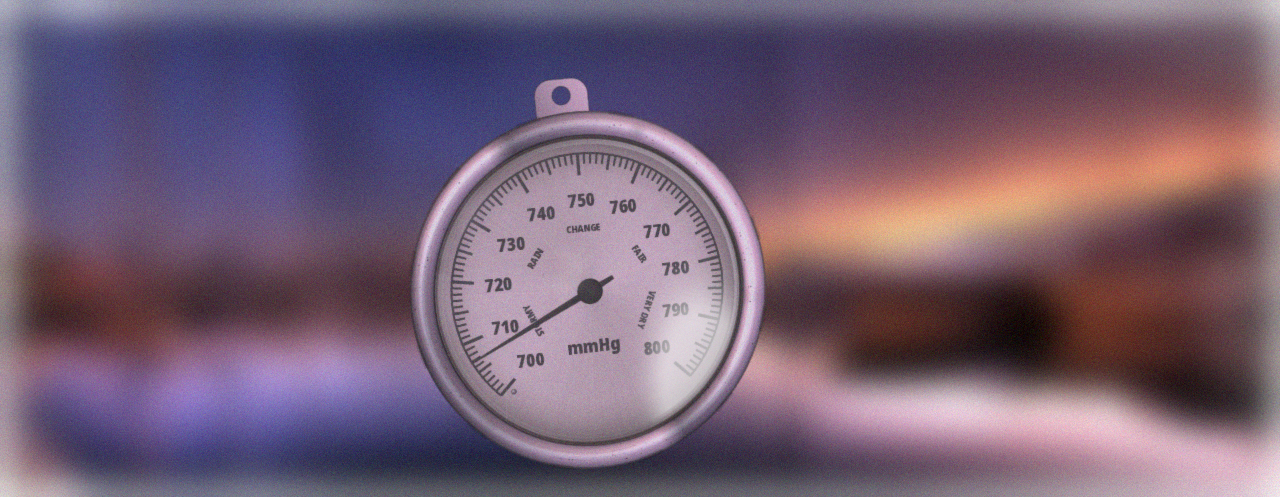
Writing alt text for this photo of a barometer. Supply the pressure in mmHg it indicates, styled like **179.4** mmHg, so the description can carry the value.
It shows **707** mmHg
